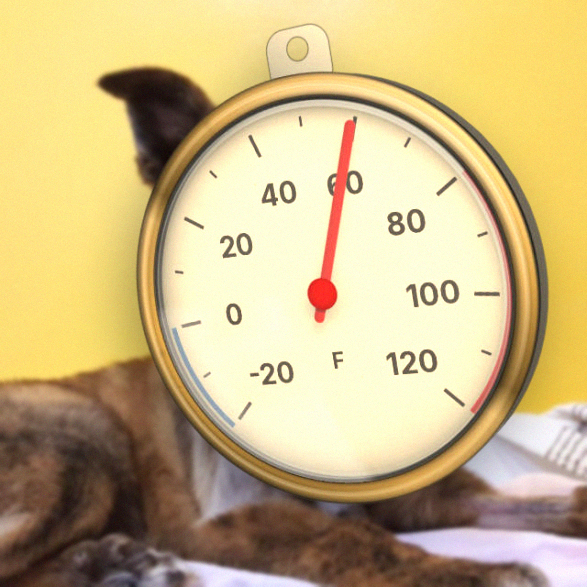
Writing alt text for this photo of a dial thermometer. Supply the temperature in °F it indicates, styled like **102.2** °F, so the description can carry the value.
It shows **60** °F
